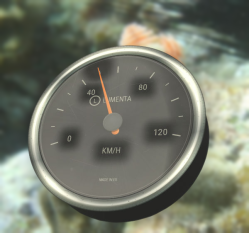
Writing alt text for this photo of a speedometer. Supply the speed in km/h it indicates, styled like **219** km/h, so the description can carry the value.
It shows **50** km/h
